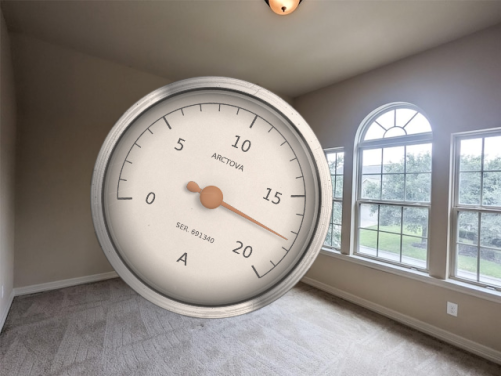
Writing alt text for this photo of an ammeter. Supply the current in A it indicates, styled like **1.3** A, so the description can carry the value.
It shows **17.5** A
